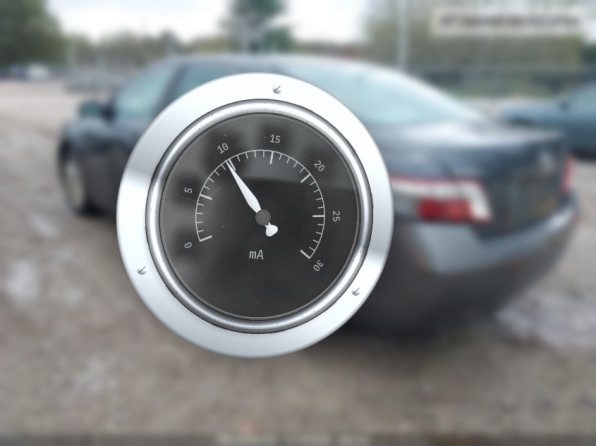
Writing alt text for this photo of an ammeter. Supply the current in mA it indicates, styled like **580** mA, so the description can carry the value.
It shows **9.5** mA
